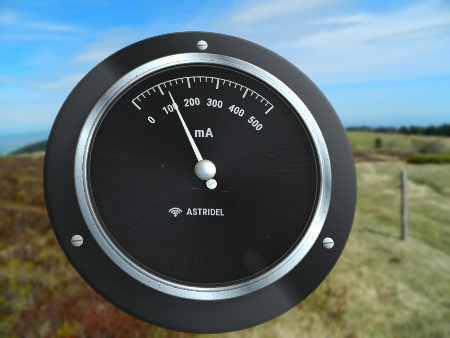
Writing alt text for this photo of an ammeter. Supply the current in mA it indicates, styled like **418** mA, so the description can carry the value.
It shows **120** mA
